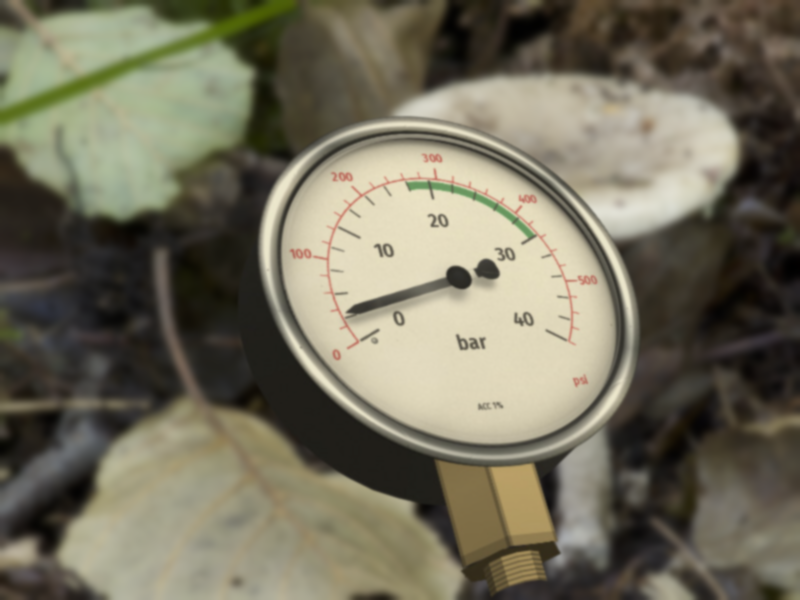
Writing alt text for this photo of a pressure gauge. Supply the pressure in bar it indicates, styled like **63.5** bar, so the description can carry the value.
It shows **2** bar
